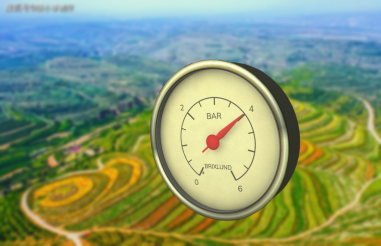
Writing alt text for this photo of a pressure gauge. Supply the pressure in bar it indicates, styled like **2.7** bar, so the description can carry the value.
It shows **4** bar
